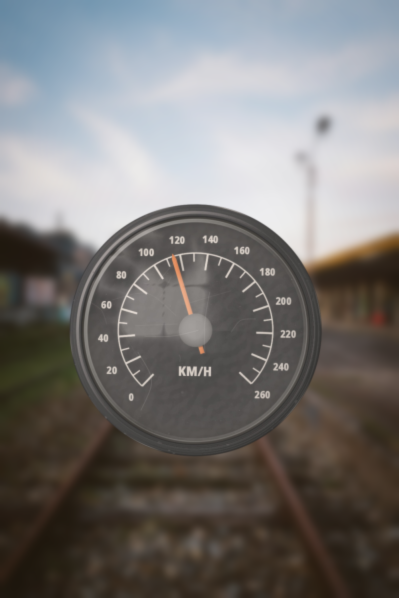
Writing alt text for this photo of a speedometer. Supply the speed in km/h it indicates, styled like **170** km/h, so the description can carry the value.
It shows **115** km/h
